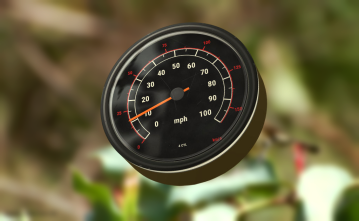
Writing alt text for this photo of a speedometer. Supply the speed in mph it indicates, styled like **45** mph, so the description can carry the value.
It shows **10** mph
